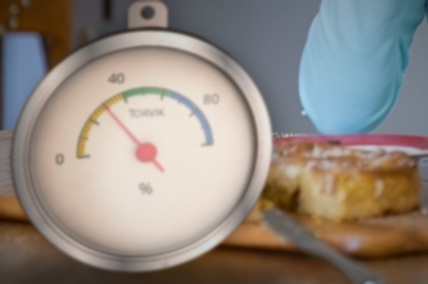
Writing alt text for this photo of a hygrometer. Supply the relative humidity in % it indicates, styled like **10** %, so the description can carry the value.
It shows **30** %
